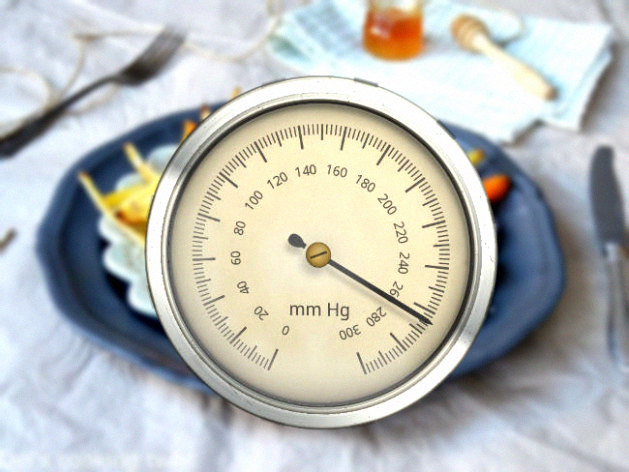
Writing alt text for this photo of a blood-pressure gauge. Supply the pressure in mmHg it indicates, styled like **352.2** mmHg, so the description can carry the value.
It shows **264** mmHg
